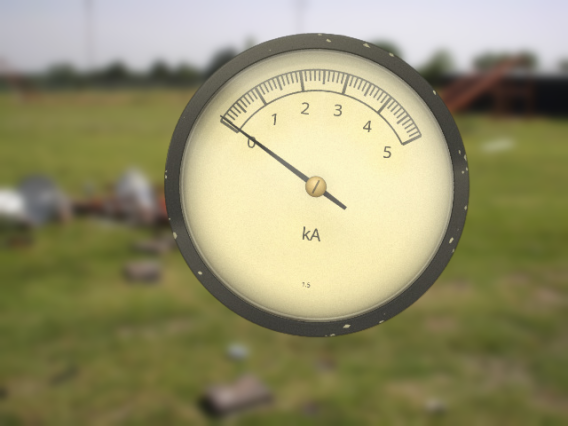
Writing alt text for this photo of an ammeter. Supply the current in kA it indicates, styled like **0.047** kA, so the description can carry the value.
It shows **0.1** kA
